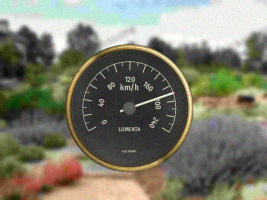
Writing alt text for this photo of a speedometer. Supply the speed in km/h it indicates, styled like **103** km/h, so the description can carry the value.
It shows **190** km/h
